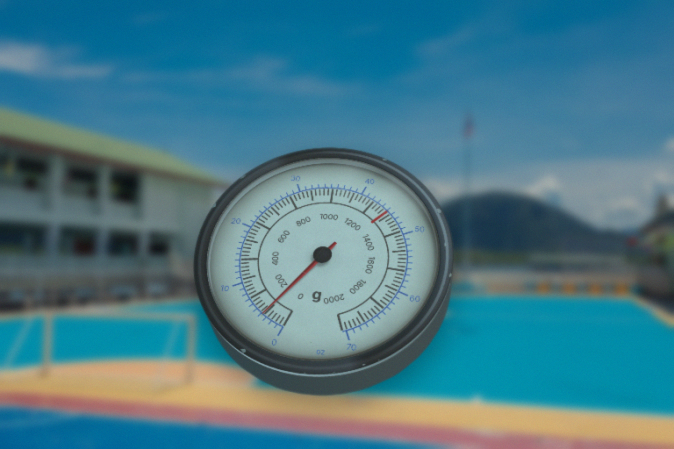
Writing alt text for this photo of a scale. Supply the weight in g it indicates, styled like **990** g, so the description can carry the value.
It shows **100** g
